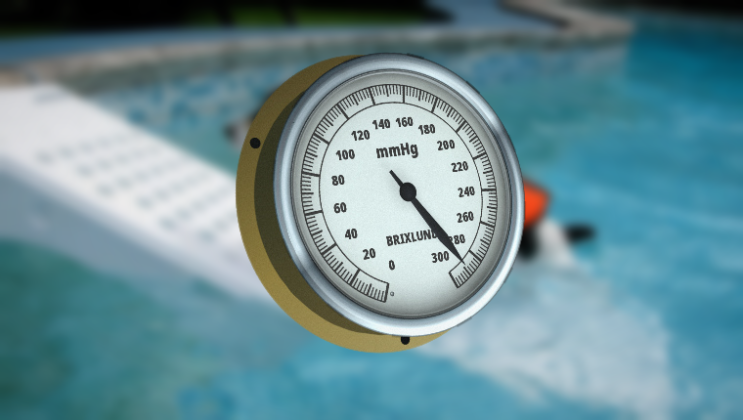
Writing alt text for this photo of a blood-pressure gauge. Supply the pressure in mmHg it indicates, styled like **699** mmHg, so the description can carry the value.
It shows **290** mmHg
